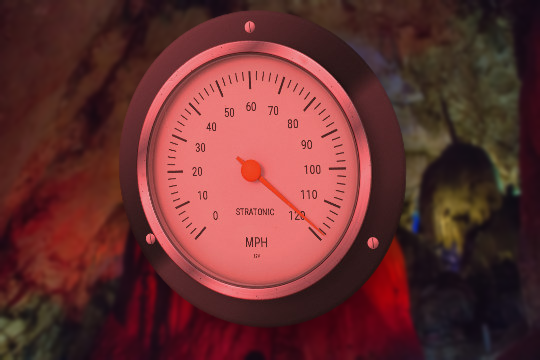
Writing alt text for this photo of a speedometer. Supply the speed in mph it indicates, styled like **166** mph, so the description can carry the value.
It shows **118** mph
